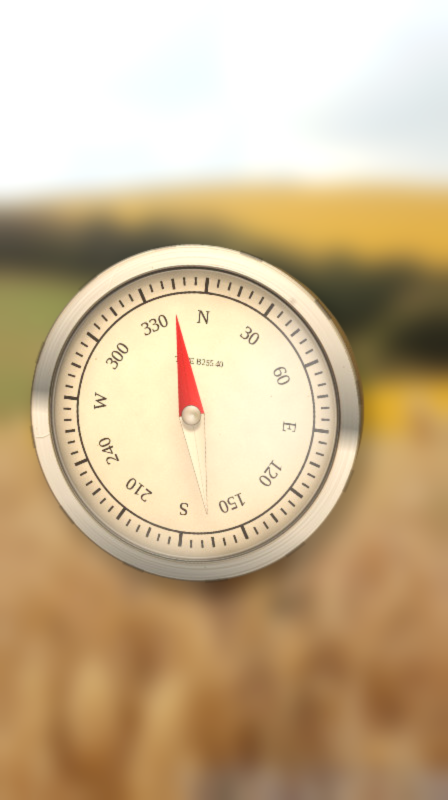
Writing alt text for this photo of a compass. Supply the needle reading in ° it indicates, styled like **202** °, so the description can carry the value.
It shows **345** °
